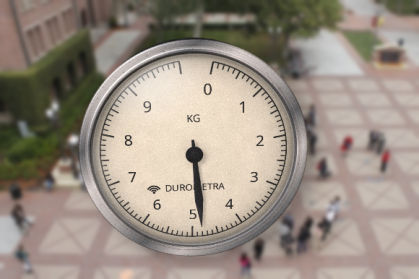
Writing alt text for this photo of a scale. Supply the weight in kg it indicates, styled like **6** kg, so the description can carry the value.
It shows **4.8** kg
